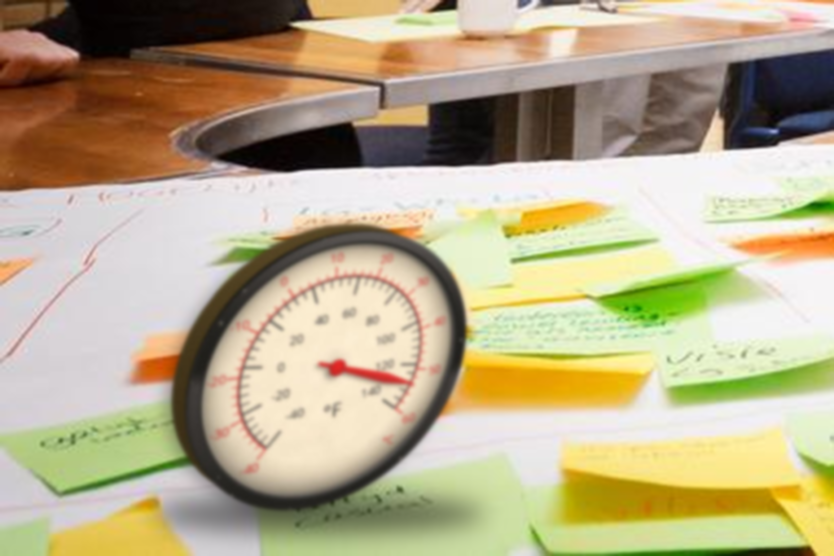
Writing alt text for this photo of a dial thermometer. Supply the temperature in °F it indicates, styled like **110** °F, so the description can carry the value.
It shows **128** °F
